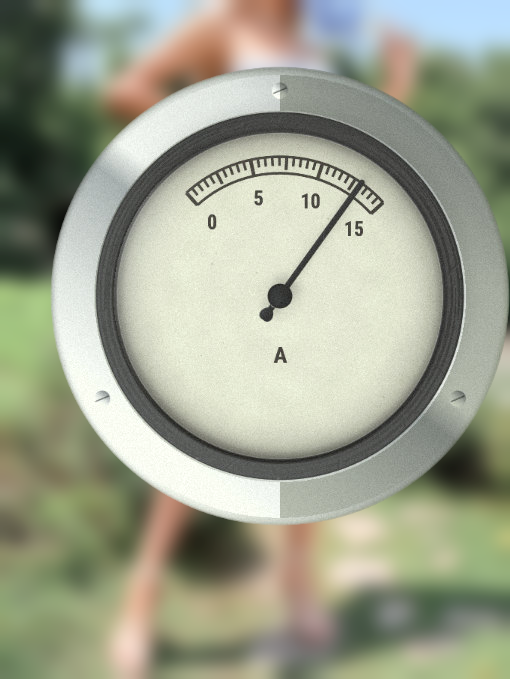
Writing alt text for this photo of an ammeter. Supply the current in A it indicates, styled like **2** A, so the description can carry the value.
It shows **13** A
